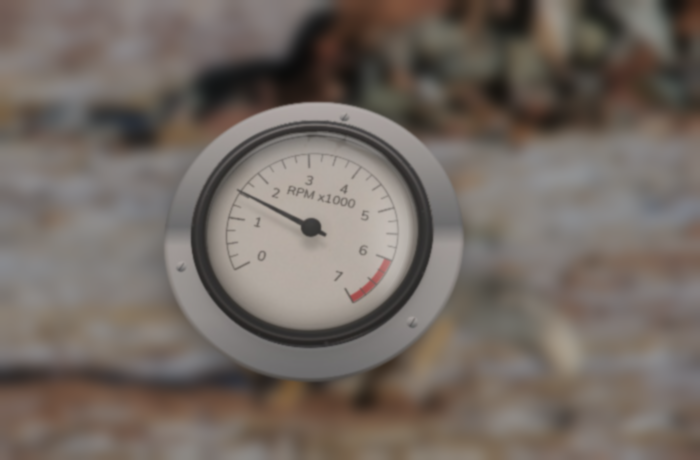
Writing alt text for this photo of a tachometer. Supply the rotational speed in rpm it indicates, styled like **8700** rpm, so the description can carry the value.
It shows **1500** rpm
